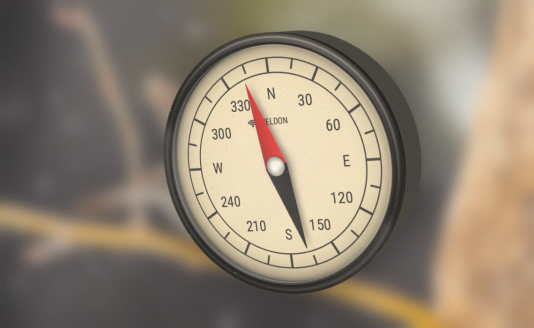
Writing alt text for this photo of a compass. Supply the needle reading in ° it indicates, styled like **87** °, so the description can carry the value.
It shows **345** °
